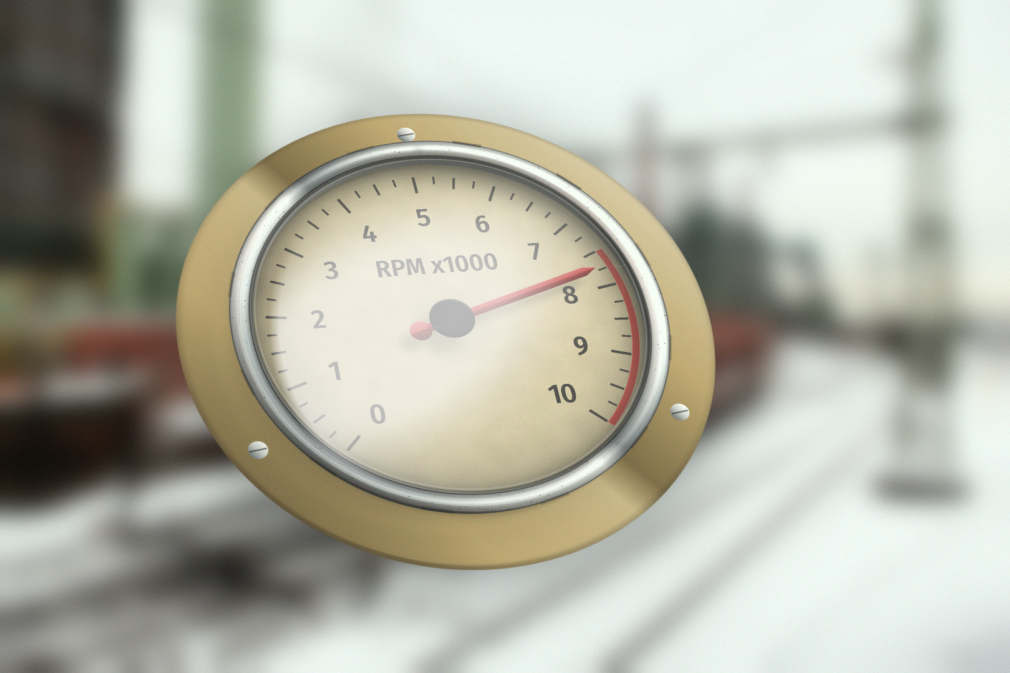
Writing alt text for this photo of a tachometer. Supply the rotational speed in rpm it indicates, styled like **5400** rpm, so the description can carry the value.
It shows **7750** rpm
